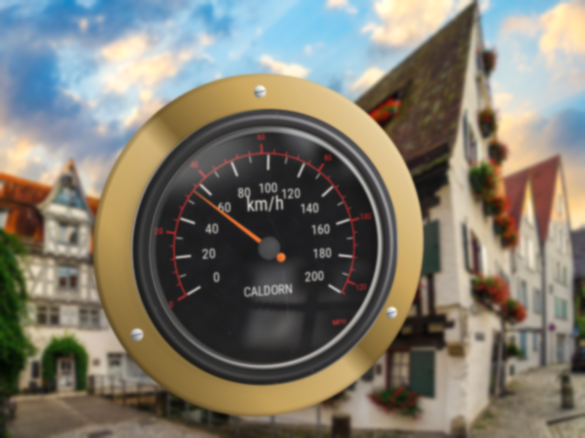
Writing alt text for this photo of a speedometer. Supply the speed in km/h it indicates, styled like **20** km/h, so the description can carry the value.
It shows **55** km/h
